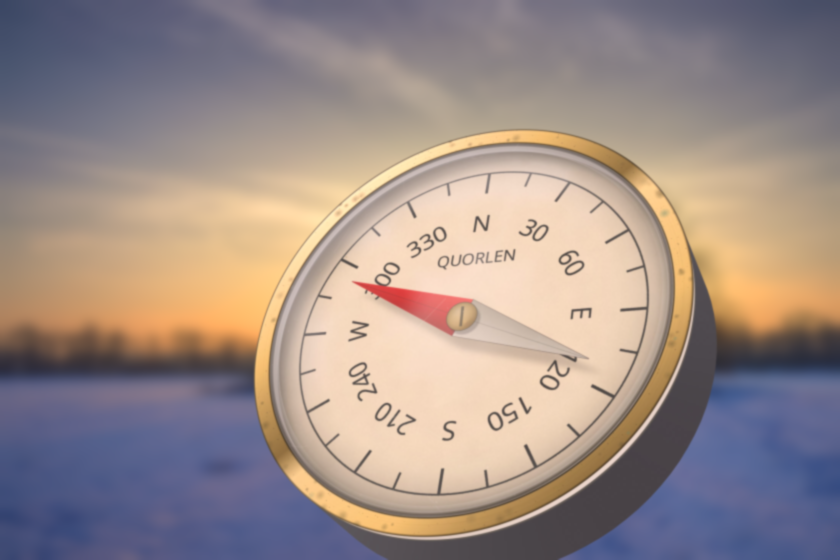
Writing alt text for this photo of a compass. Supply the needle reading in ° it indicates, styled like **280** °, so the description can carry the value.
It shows **292.5** °
